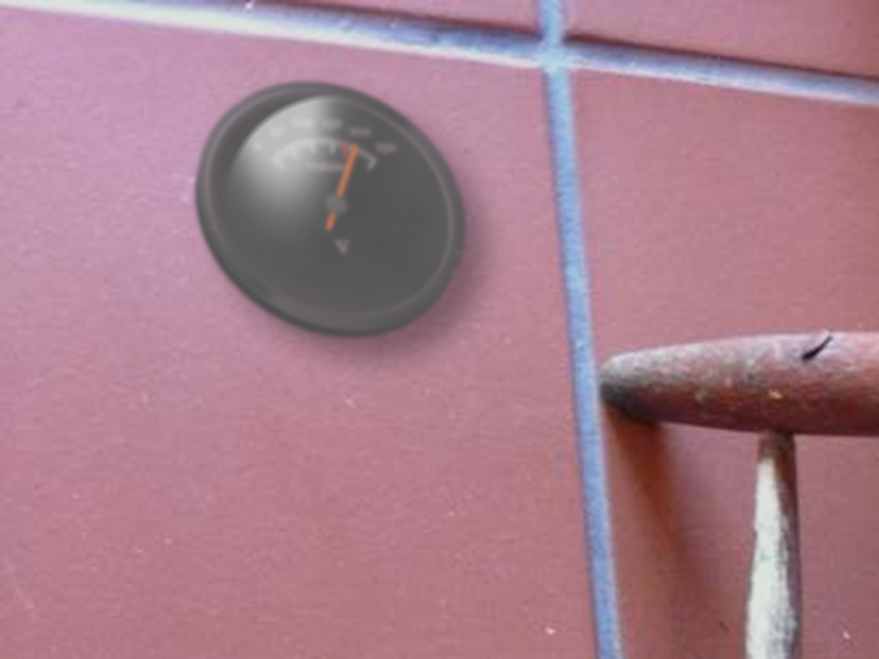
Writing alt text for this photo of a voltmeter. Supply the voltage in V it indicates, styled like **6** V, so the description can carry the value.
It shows **200** V
